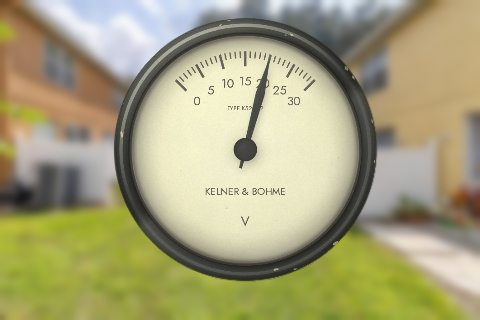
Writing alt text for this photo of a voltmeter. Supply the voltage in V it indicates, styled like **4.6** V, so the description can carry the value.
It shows **20** V
